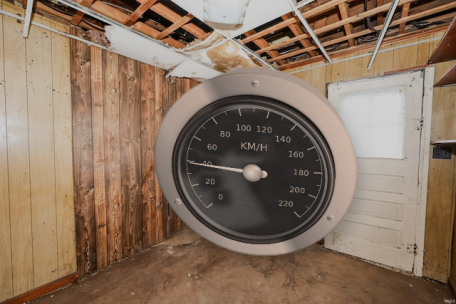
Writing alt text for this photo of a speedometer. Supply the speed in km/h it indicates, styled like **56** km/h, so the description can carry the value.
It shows **40** km/h
